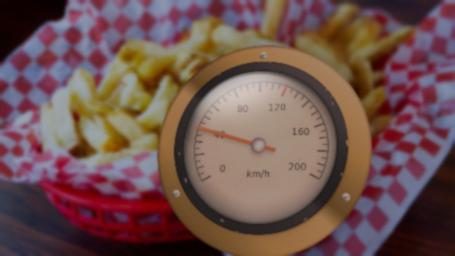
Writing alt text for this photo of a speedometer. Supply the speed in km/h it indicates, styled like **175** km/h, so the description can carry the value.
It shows **40** km/h
